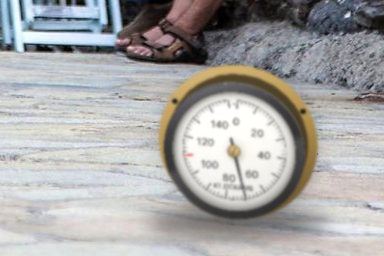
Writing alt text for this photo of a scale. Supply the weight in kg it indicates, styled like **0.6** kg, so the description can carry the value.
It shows **70** kg
